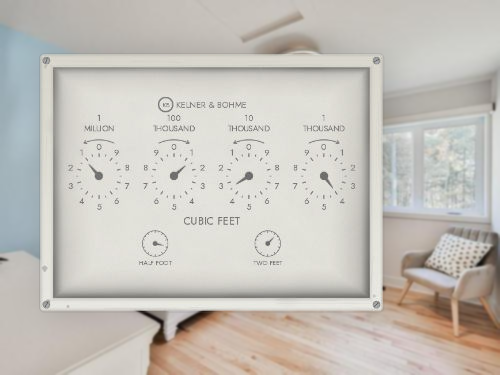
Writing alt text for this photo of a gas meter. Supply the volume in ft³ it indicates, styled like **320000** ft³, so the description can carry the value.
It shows **113400** ft³
